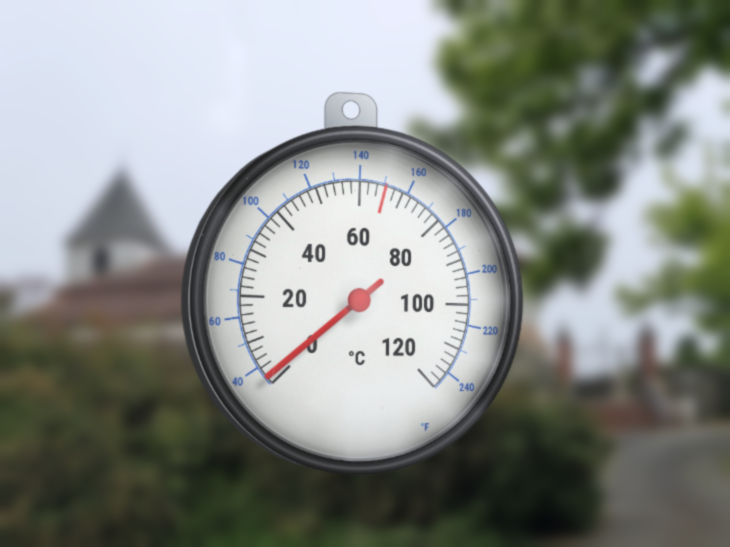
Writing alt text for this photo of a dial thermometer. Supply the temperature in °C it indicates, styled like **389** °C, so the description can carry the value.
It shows **2** °C
